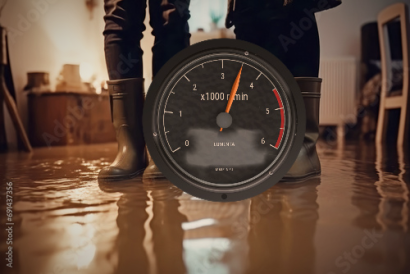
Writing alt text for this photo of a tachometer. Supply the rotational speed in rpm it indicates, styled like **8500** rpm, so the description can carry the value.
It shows **3500** rpm
